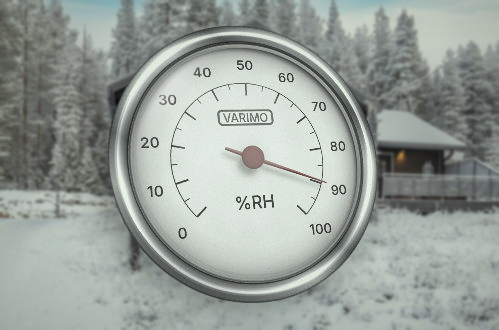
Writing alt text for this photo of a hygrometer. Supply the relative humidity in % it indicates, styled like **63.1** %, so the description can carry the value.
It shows **90** %
